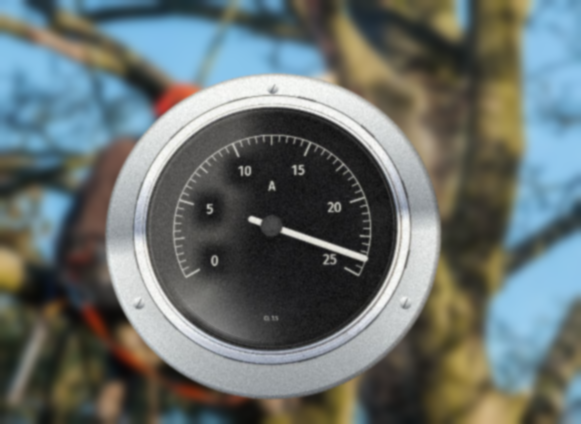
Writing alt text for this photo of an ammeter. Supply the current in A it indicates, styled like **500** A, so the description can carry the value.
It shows **24** A
